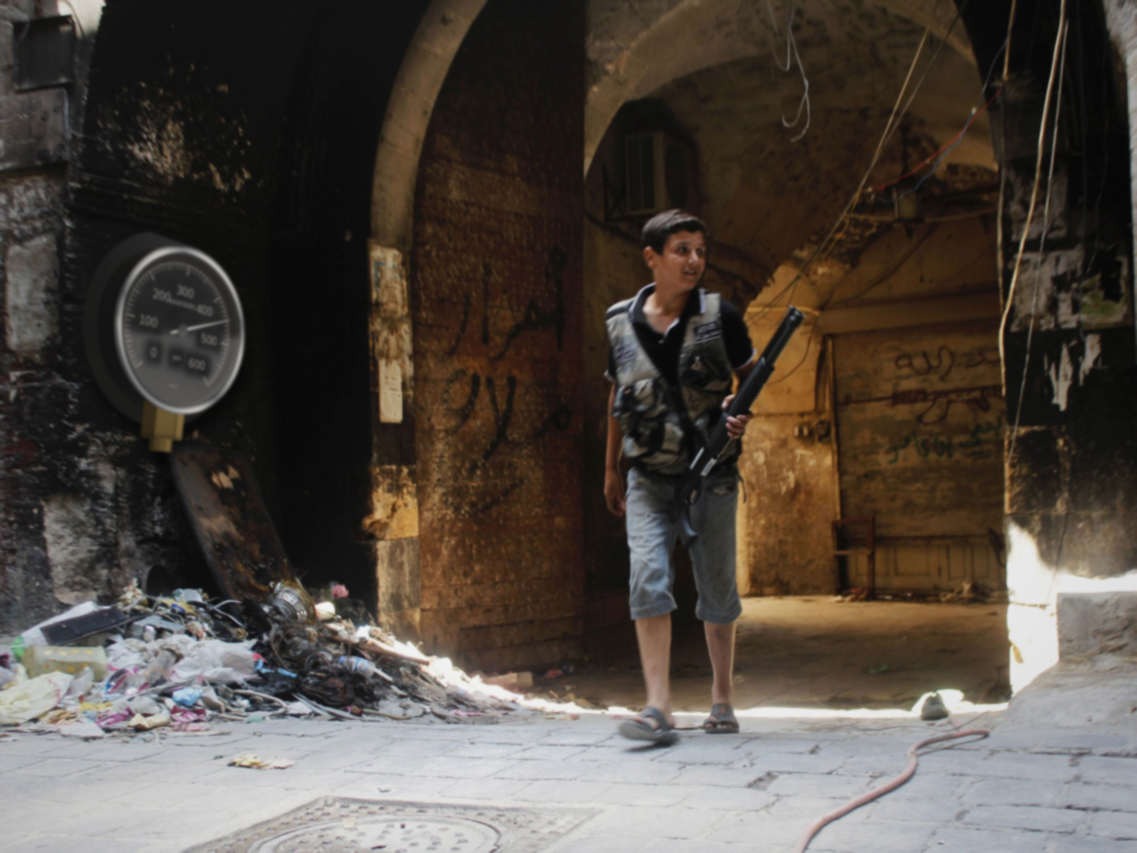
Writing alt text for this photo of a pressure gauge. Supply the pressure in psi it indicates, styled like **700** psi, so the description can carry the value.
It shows **450** psi
